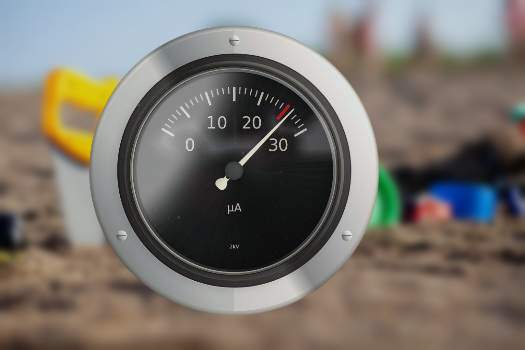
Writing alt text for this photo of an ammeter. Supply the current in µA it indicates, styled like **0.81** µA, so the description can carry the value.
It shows **26** µA
